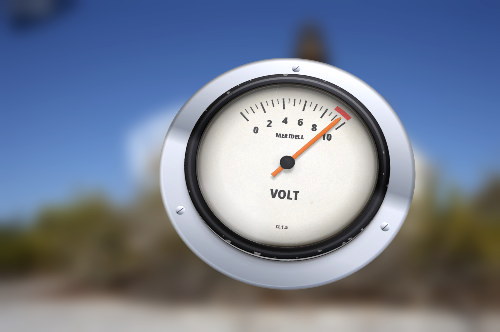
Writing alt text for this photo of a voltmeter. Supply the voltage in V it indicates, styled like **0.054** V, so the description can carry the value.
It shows **9.5** V
